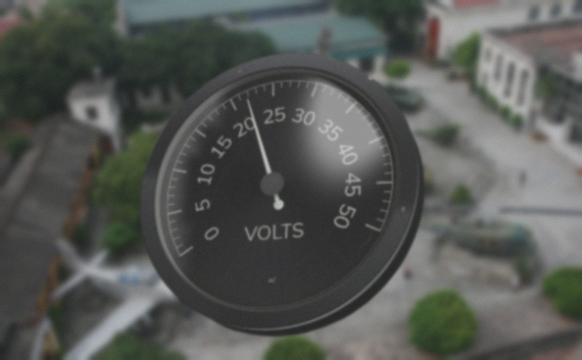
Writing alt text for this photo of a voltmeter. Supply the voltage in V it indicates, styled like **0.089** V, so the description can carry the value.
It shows **22** V
